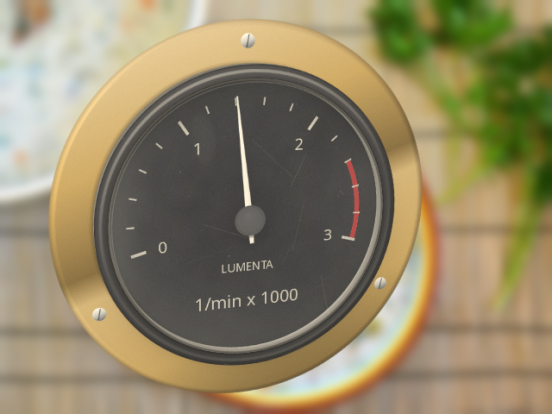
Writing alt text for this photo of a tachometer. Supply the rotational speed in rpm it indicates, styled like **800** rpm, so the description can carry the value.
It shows **1400** rpm
